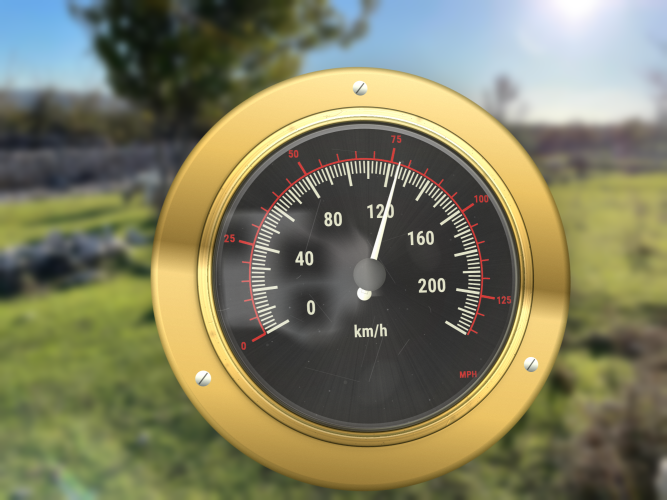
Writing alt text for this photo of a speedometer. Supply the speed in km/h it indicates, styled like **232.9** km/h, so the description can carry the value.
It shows **124** km/h
